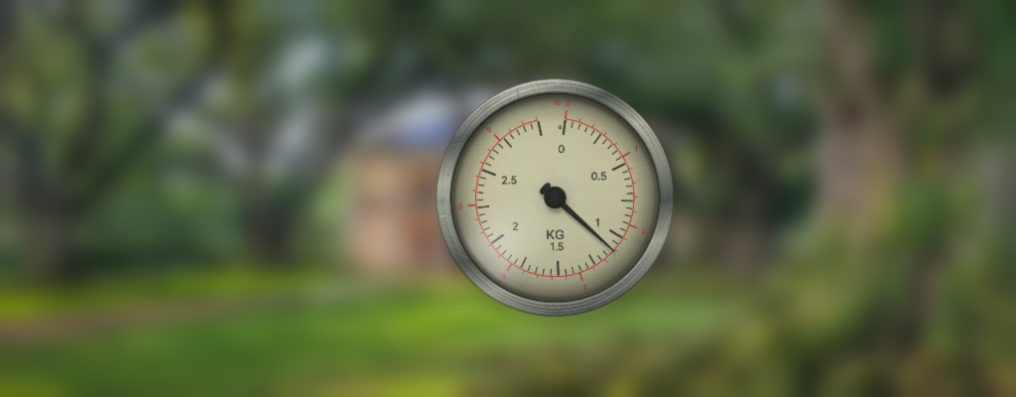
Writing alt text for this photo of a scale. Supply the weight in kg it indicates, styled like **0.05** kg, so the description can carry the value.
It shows **1.1** kg
